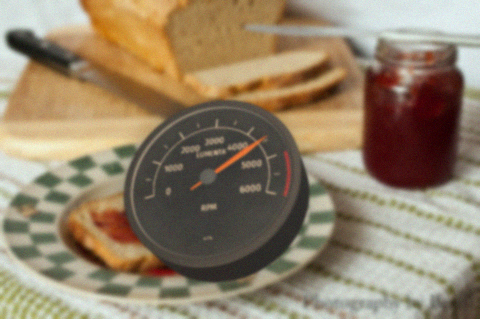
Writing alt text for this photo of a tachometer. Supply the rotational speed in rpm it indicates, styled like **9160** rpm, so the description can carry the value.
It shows **4500** rpm
